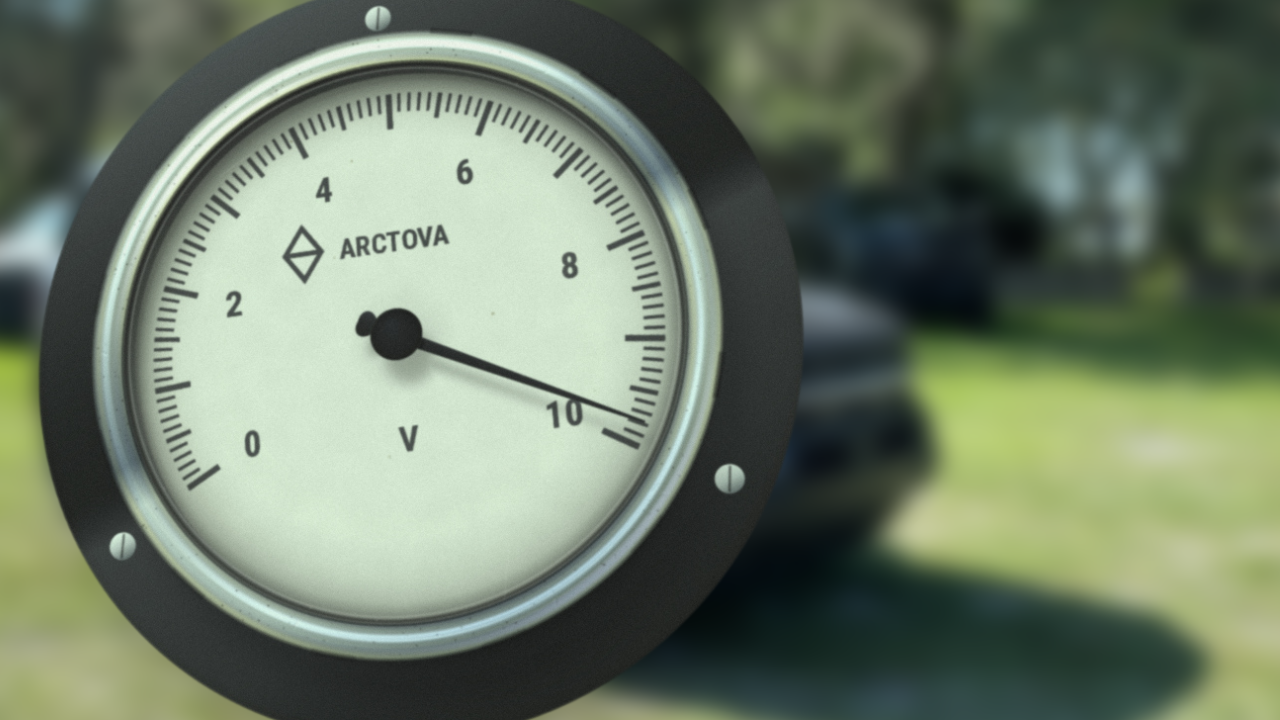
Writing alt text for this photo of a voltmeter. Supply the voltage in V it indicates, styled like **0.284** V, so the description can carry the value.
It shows **9.8** V
